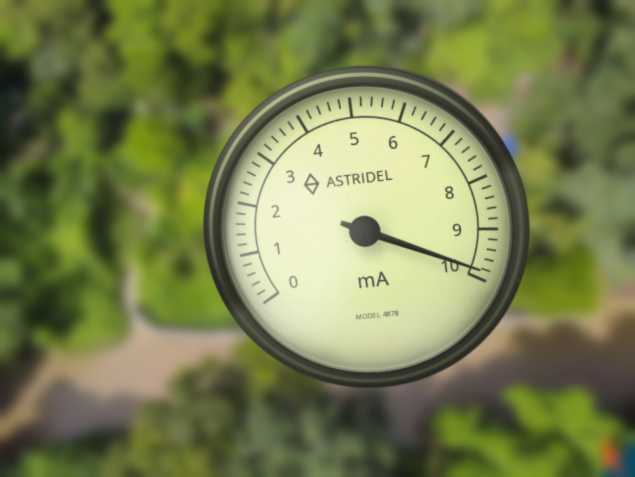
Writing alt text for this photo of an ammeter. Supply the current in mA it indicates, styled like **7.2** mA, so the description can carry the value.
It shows **9.8** mA
